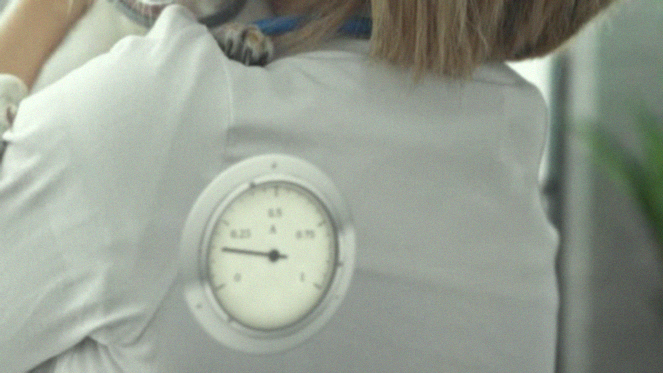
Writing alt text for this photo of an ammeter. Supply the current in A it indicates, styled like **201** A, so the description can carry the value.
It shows **0.15** A
